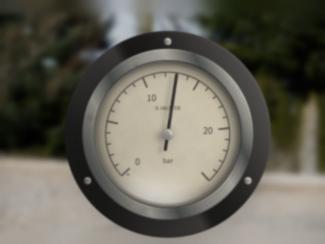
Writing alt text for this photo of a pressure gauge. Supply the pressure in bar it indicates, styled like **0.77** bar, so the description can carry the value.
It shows **13** bar
